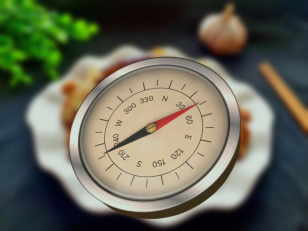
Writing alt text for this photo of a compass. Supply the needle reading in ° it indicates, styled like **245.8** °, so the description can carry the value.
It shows **45** °
